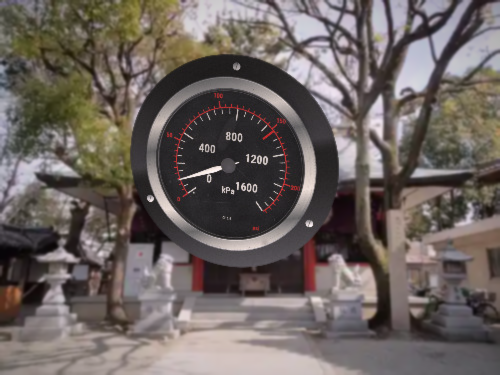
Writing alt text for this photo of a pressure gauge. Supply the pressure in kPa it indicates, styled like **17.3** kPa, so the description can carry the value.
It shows **100** kPa
